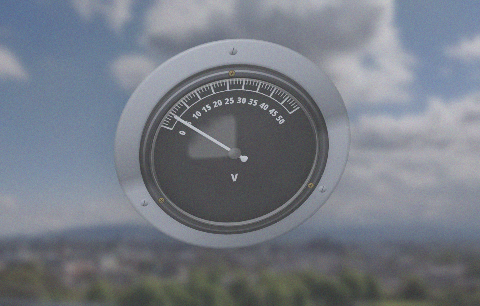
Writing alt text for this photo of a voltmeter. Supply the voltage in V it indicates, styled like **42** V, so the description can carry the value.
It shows **5** V
